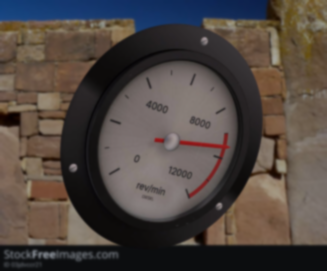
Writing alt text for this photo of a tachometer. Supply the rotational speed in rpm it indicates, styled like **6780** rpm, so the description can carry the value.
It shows **9500** rpm
